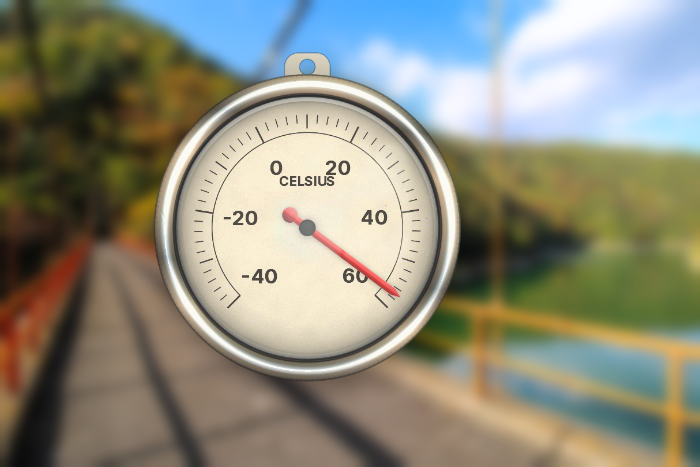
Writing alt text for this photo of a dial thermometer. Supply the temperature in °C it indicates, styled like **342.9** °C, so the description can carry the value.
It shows **57** °C
